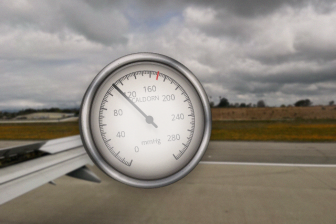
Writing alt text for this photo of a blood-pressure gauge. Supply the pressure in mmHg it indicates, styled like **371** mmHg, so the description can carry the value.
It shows **110** mmHg
